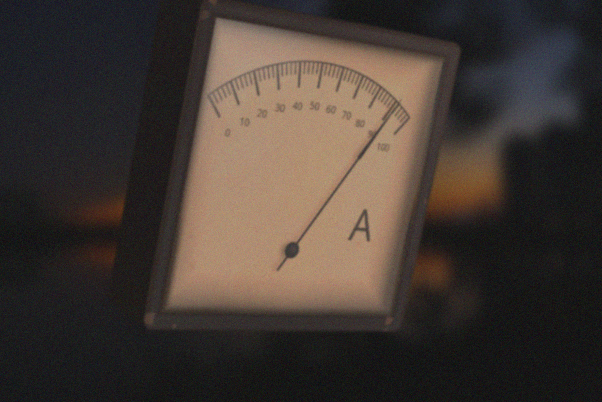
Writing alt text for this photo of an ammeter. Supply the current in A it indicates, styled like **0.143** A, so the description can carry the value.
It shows **90** A
